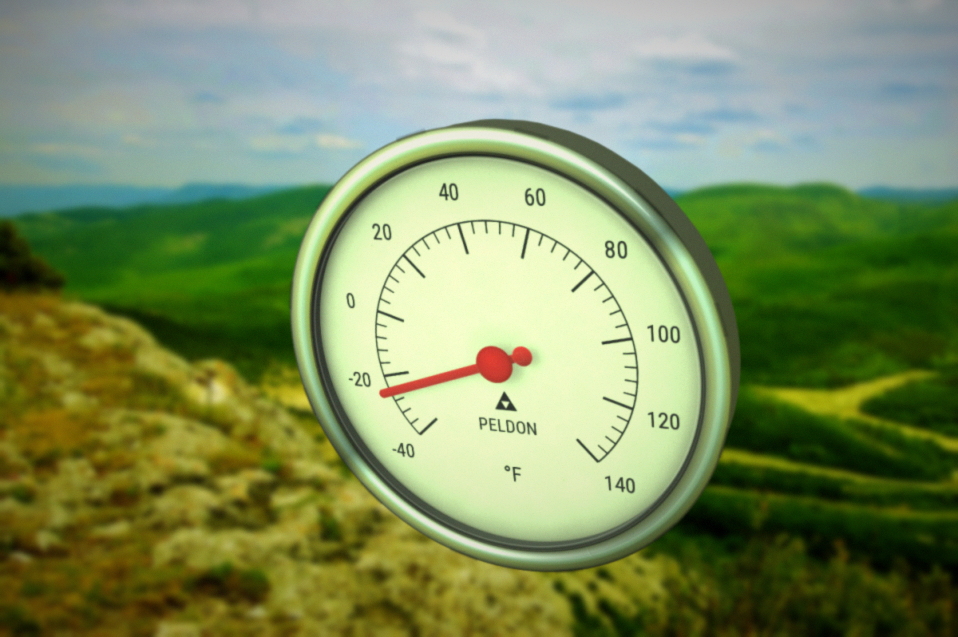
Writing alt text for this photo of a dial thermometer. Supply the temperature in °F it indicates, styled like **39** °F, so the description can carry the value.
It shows **-24** °F
